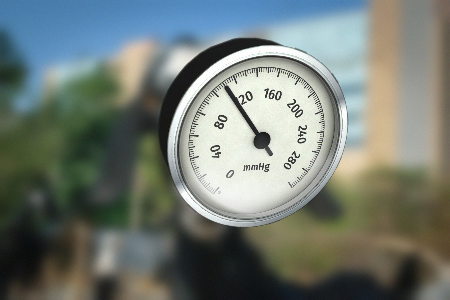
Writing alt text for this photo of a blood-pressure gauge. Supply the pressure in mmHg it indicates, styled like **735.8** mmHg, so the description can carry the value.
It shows **110** mmHg
